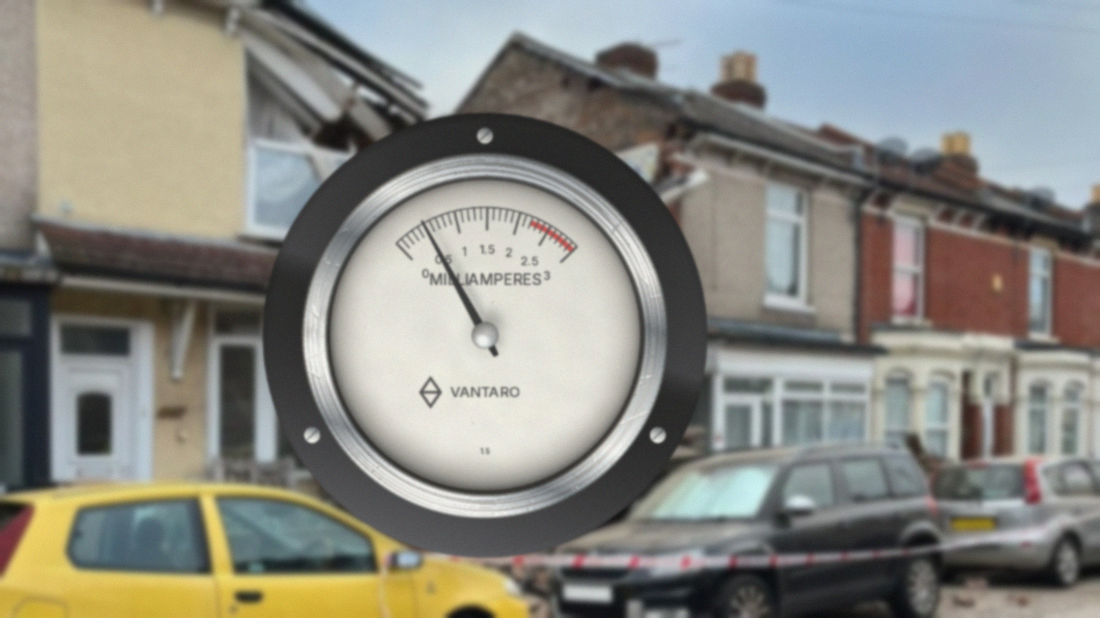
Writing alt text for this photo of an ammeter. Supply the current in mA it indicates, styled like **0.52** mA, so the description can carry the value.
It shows **0.5** mA
